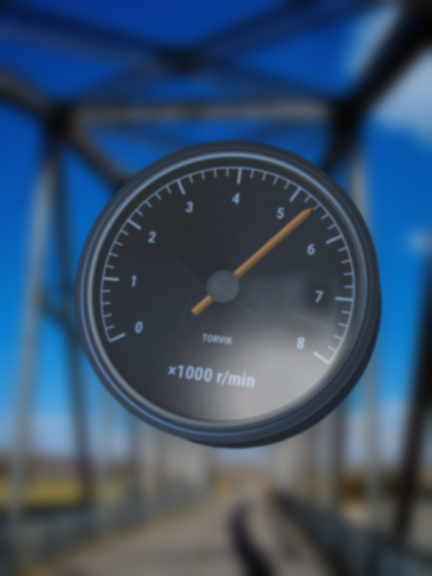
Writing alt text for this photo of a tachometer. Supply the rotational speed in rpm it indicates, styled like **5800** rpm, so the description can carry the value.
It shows **5400** rpm
